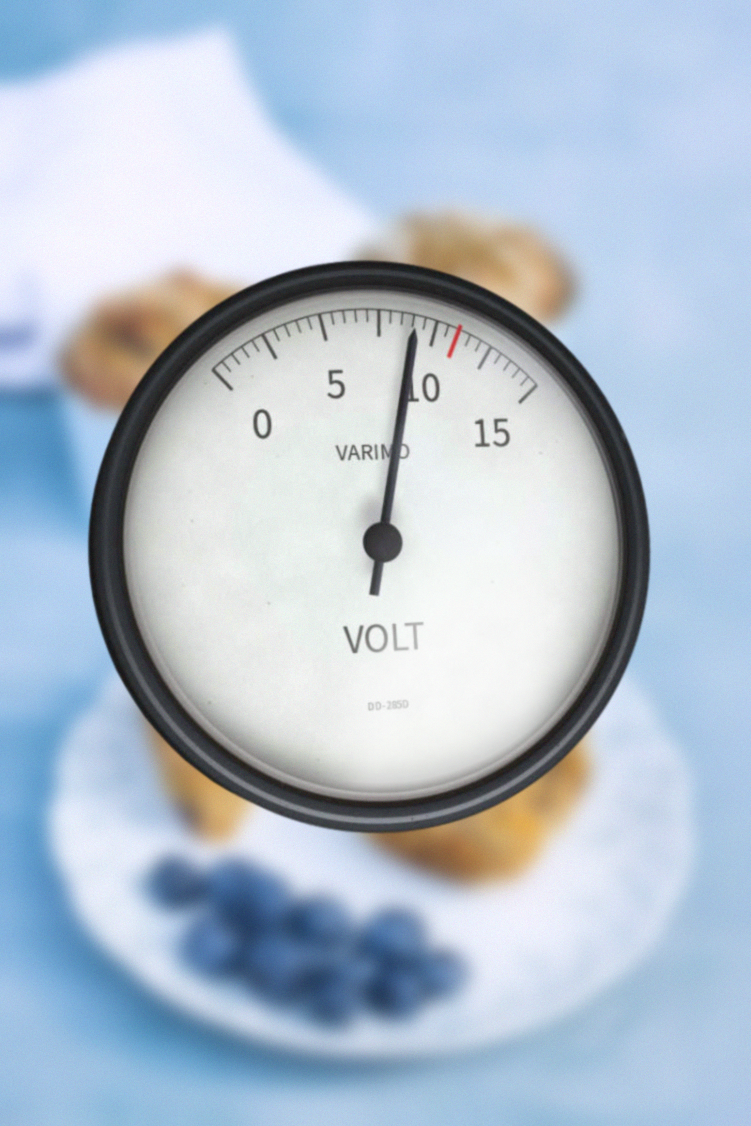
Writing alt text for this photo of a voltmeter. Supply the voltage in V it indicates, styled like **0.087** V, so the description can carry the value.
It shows **9** V
